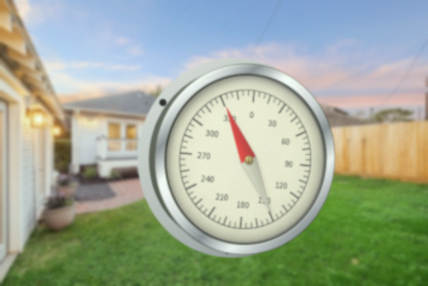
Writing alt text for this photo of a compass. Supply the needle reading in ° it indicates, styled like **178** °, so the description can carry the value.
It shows **330** °
